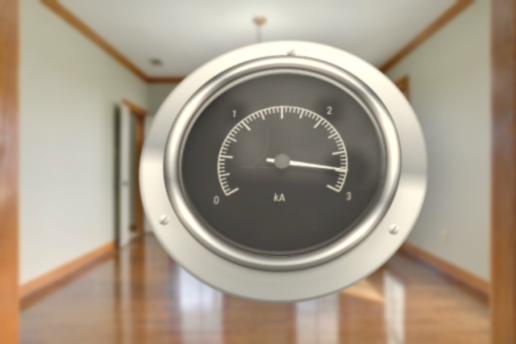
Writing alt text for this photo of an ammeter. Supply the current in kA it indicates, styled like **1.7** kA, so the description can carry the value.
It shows **2.75** kA
